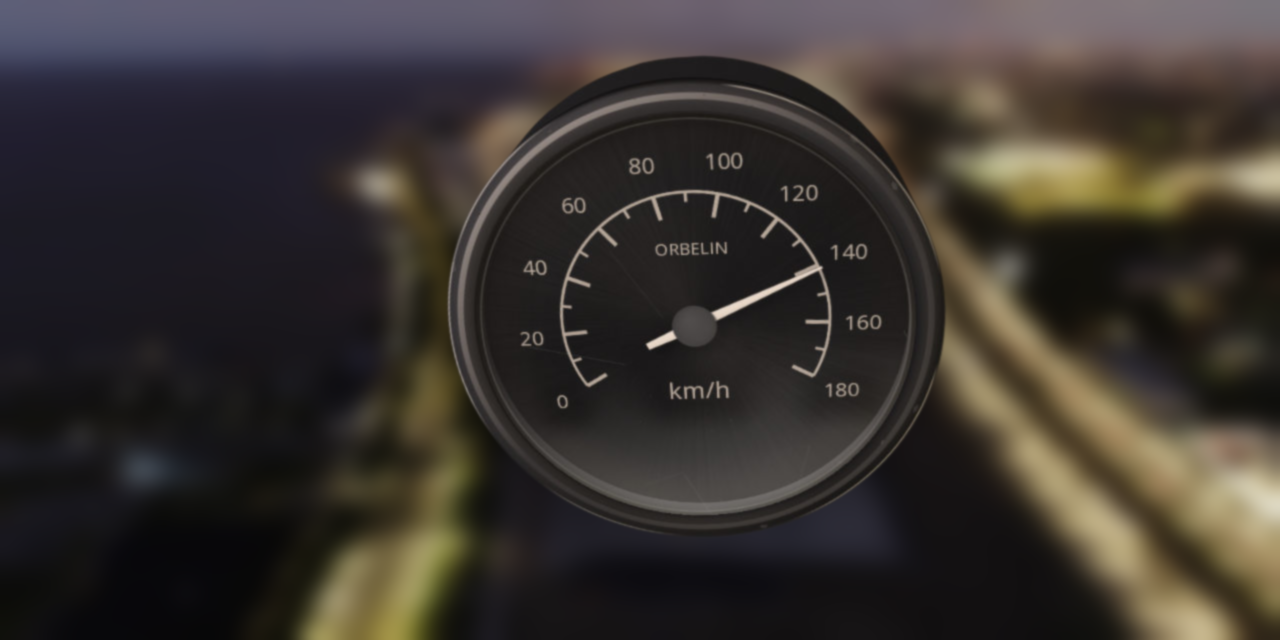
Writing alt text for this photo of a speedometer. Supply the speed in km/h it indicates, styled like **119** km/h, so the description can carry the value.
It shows **140** km/h
